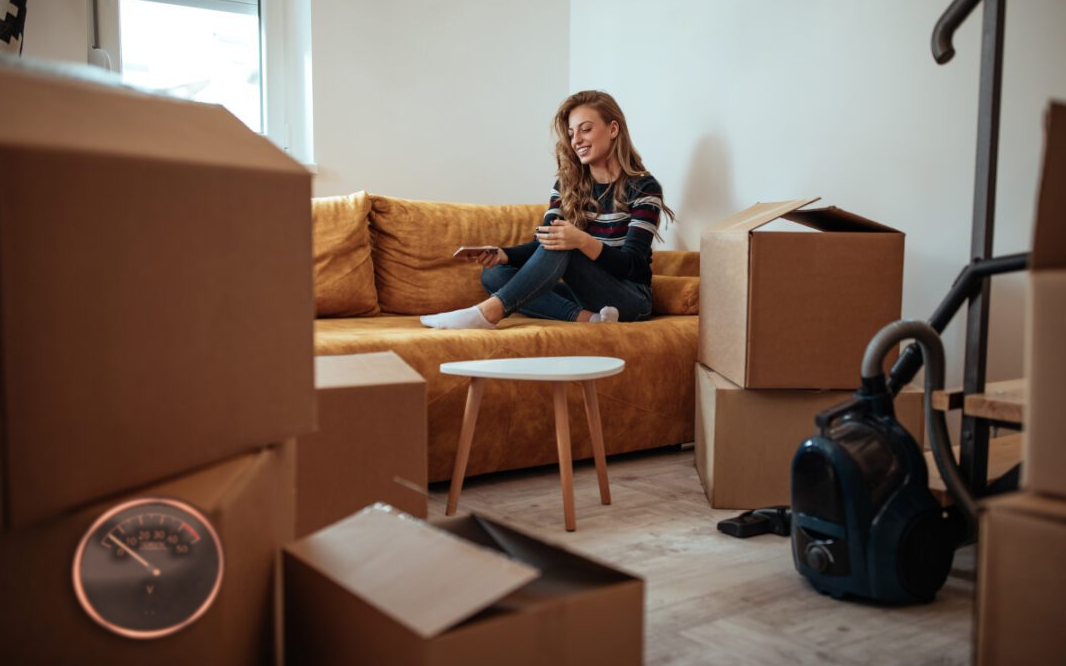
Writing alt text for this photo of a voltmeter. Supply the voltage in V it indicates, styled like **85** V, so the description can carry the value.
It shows **5** V
